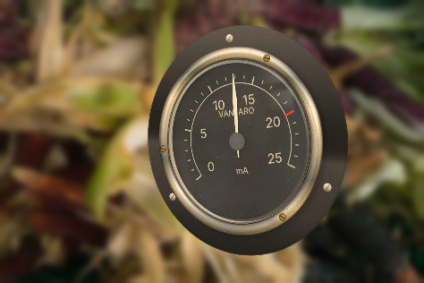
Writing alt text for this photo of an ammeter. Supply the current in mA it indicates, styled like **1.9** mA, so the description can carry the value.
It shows **13** mA
